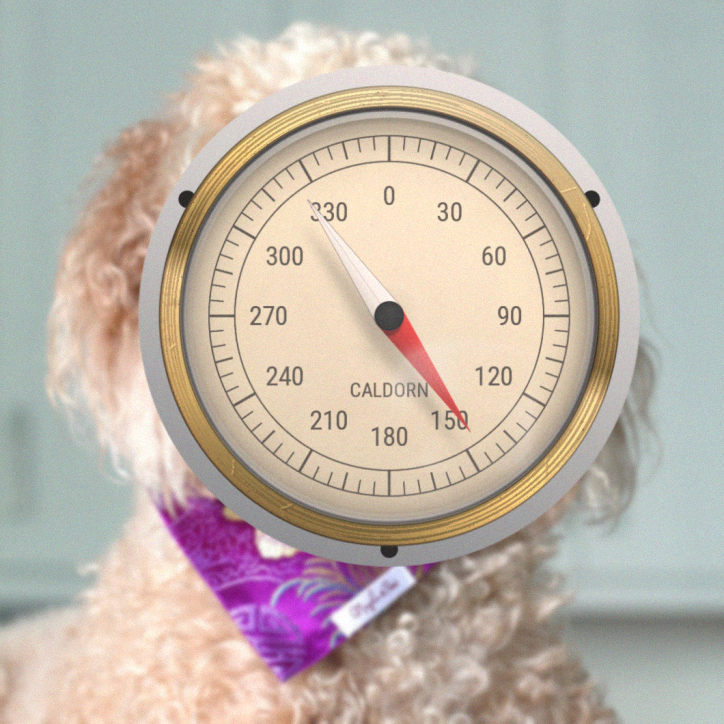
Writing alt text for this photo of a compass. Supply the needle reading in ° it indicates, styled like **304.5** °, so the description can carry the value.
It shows **145** °
